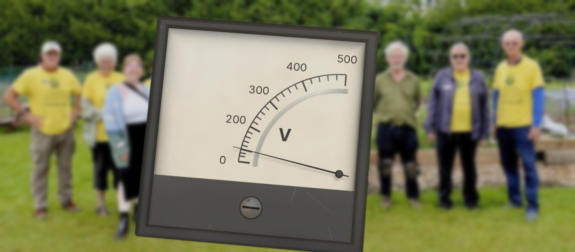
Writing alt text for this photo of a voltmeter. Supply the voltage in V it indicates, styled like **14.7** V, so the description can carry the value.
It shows **100** V
